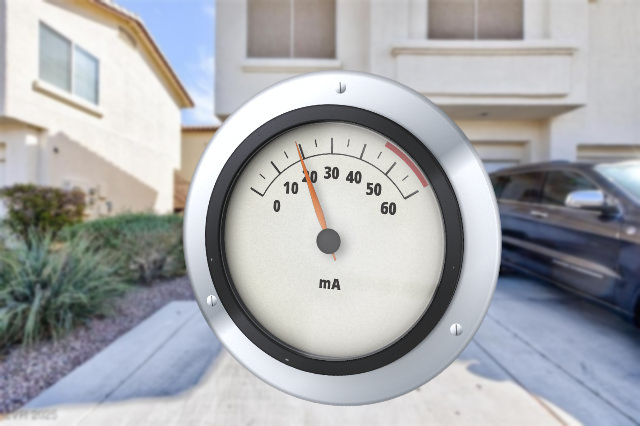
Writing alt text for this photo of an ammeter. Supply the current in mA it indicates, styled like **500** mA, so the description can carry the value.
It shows **20** mA
